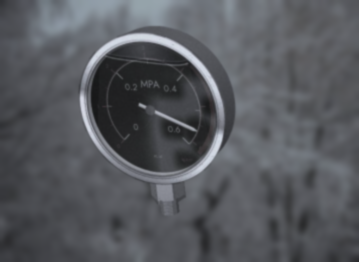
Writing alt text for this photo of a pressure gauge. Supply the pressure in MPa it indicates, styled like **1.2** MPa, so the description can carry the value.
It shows **0.55** MPa
